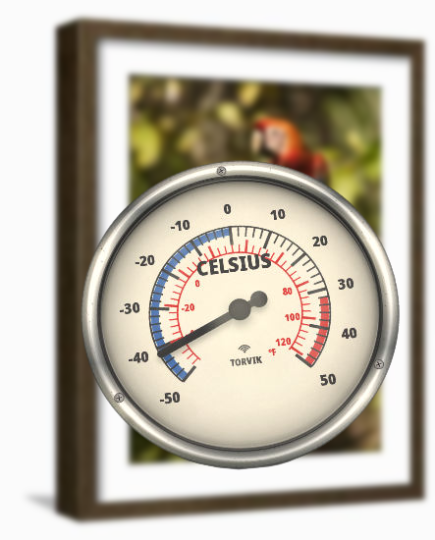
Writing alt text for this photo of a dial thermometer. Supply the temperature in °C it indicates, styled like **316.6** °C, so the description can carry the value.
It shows **-42** °C
